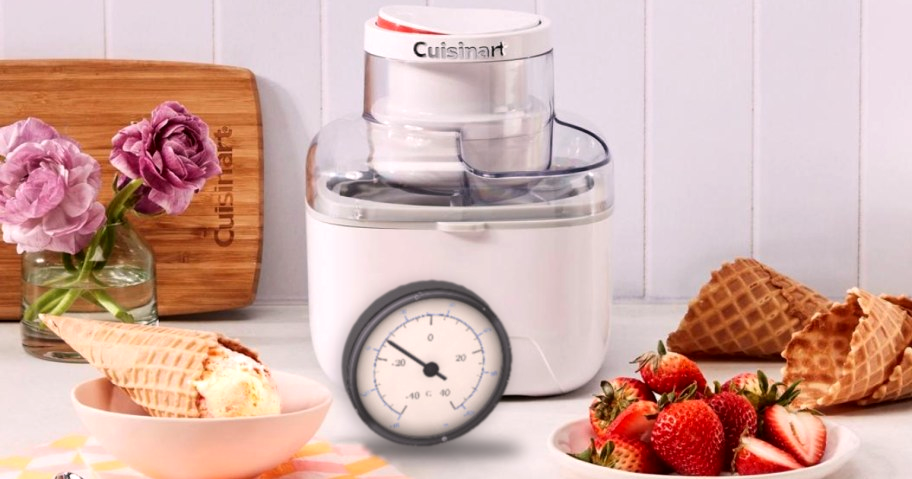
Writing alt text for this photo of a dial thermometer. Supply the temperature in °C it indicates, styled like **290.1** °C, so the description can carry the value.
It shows **-14** °C
